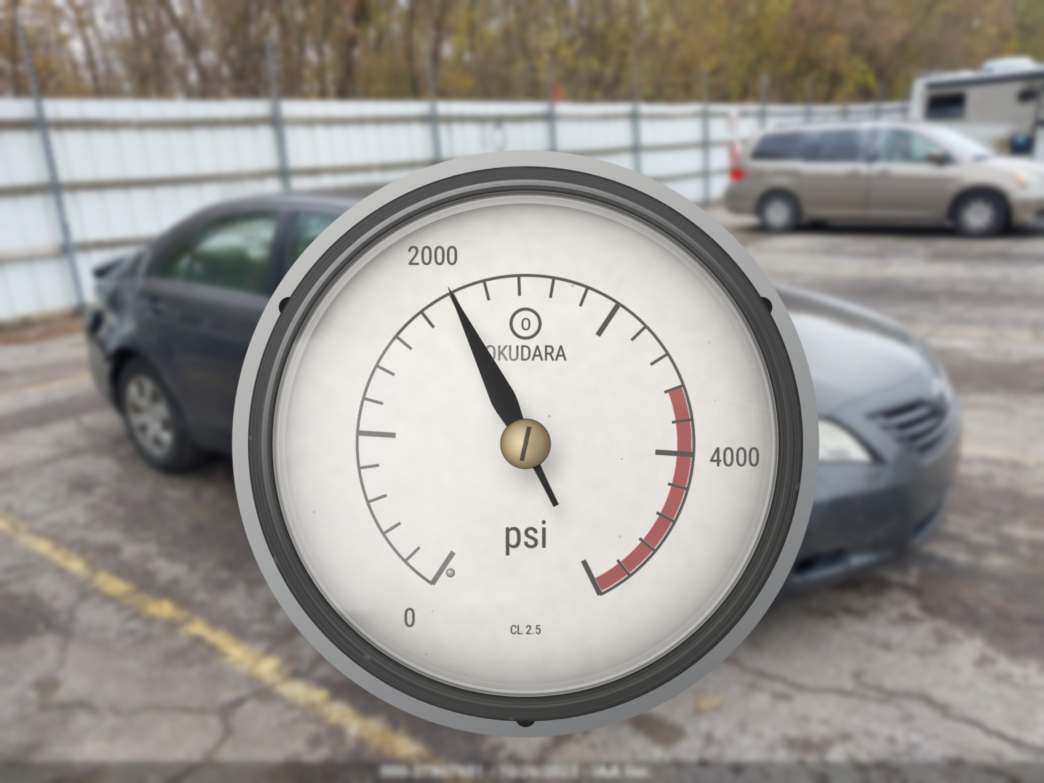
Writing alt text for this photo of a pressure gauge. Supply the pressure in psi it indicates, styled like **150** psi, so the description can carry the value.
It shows **2000** psi
